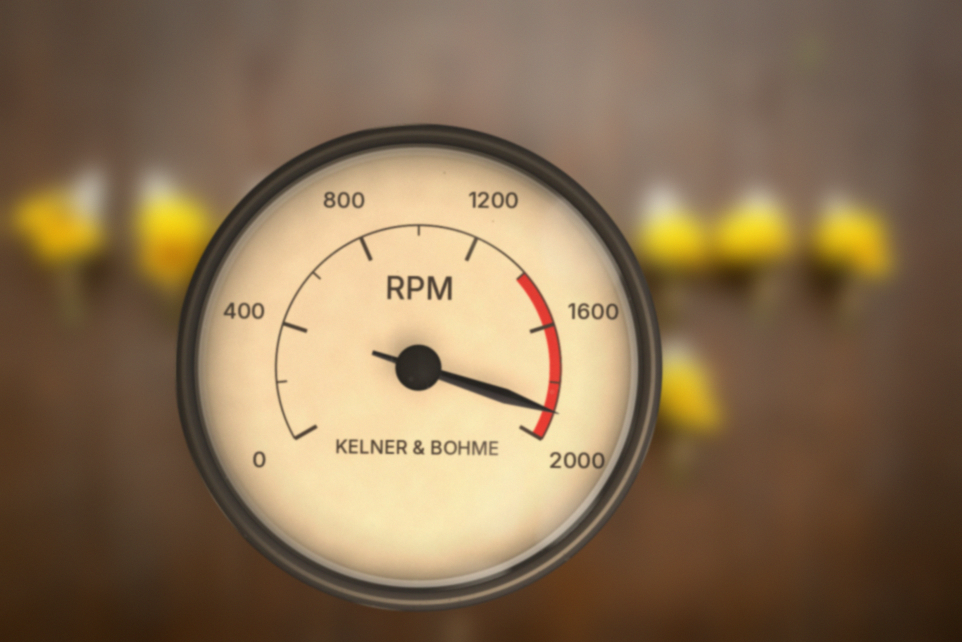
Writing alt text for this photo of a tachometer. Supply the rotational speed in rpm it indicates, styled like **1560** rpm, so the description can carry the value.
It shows **1900** rpm
